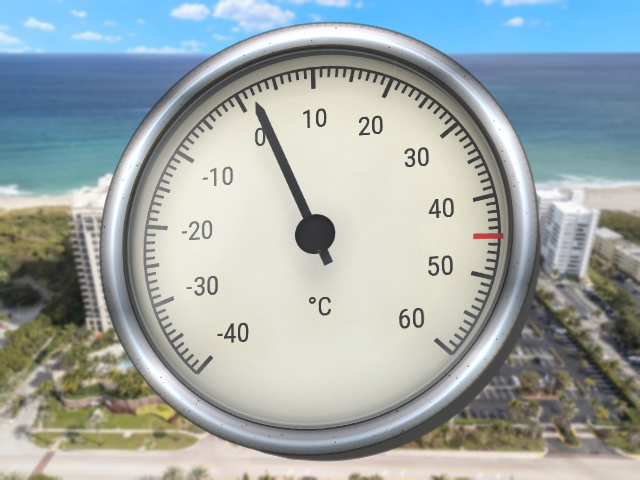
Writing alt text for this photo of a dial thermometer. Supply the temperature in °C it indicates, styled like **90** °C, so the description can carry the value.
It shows **2** °C
